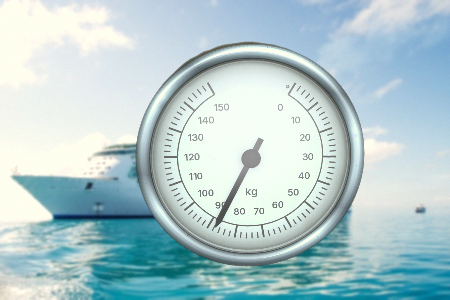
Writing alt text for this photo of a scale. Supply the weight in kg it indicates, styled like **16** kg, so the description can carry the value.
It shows **88** kg
